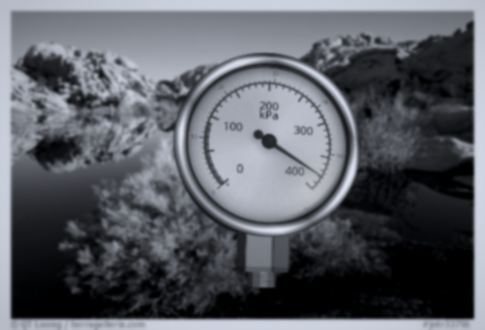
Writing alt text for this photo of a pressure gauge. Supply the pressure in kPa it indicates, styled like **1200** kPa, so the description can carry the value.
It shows **380** kPa
